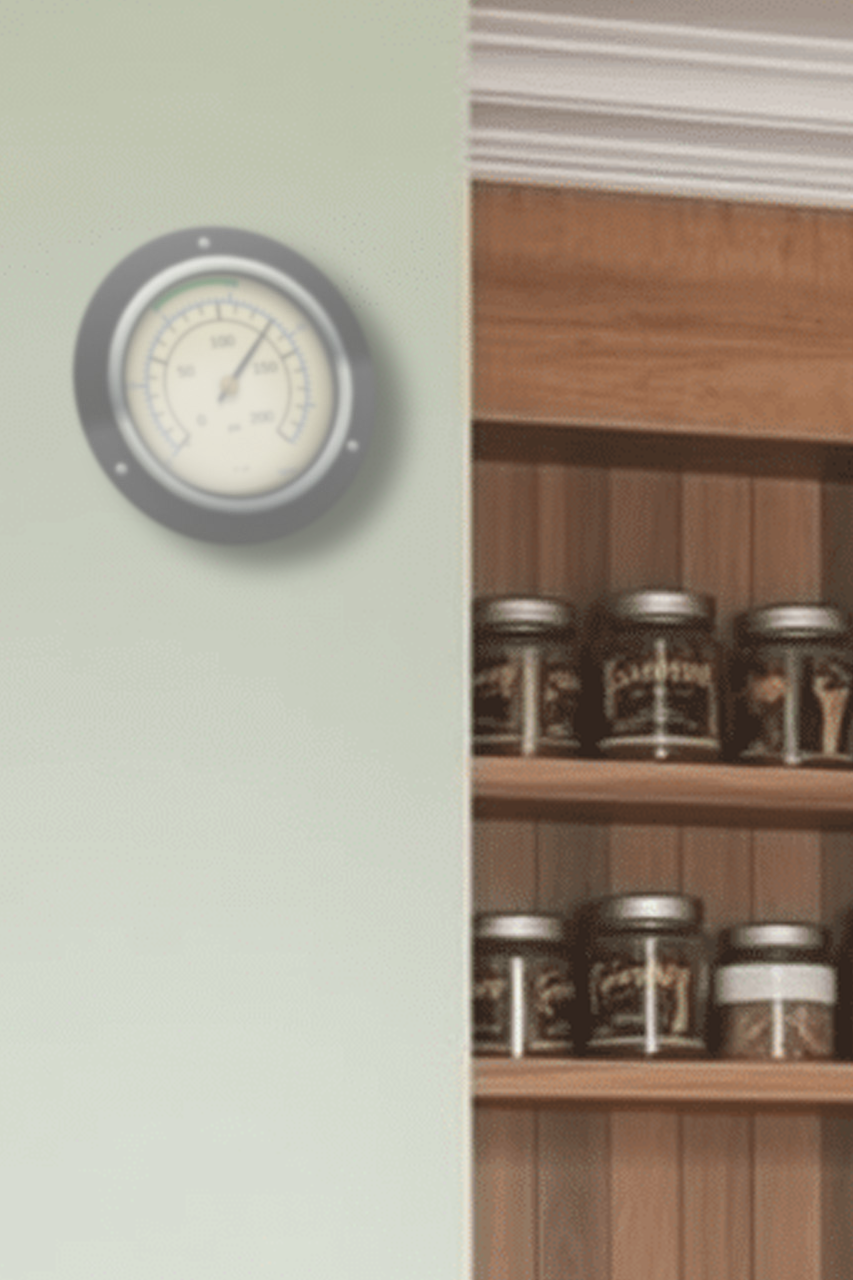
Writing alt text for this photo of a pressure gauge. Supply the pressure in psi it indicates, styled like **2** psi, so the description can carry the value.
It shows **130** psi
